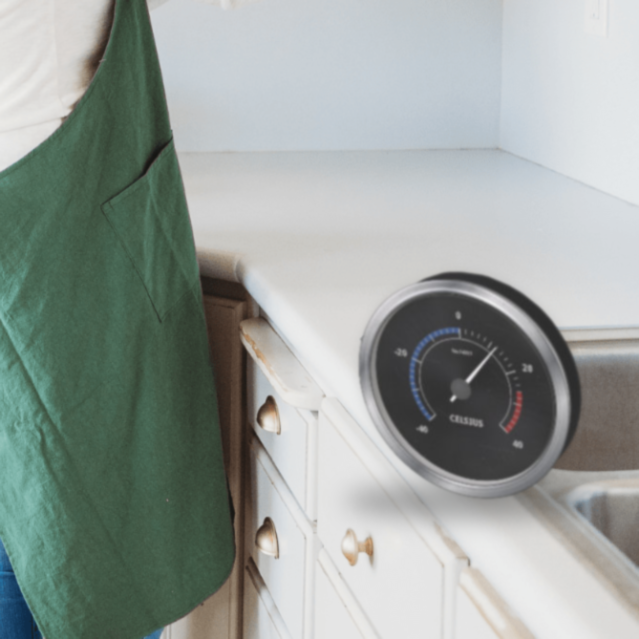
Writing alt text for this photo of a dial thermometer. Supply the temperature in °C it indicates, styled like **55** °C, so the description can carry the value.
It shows **12** °C
